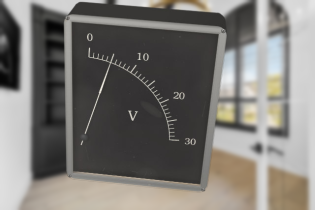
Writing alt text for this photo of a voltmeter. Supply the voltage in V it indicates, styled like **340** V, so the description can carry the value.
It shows **5** V
